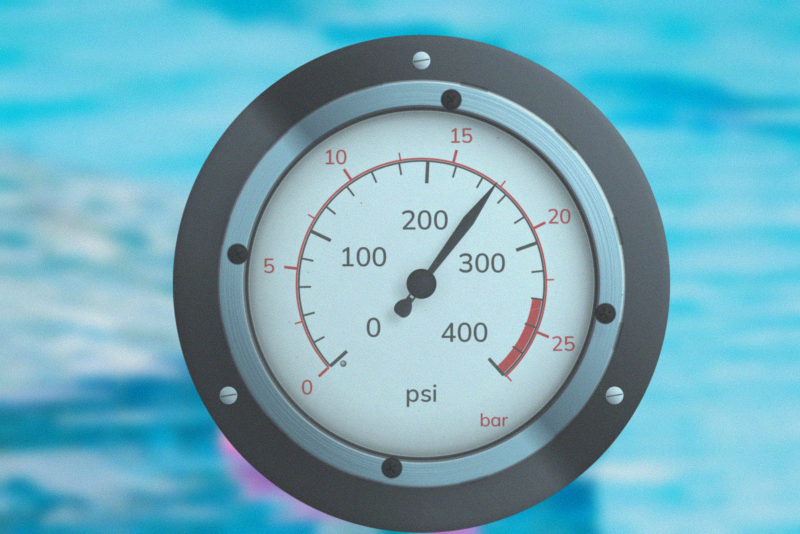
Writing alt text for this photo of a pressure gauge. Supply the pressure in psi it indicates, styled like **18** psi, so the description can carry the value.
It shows **250** psi
